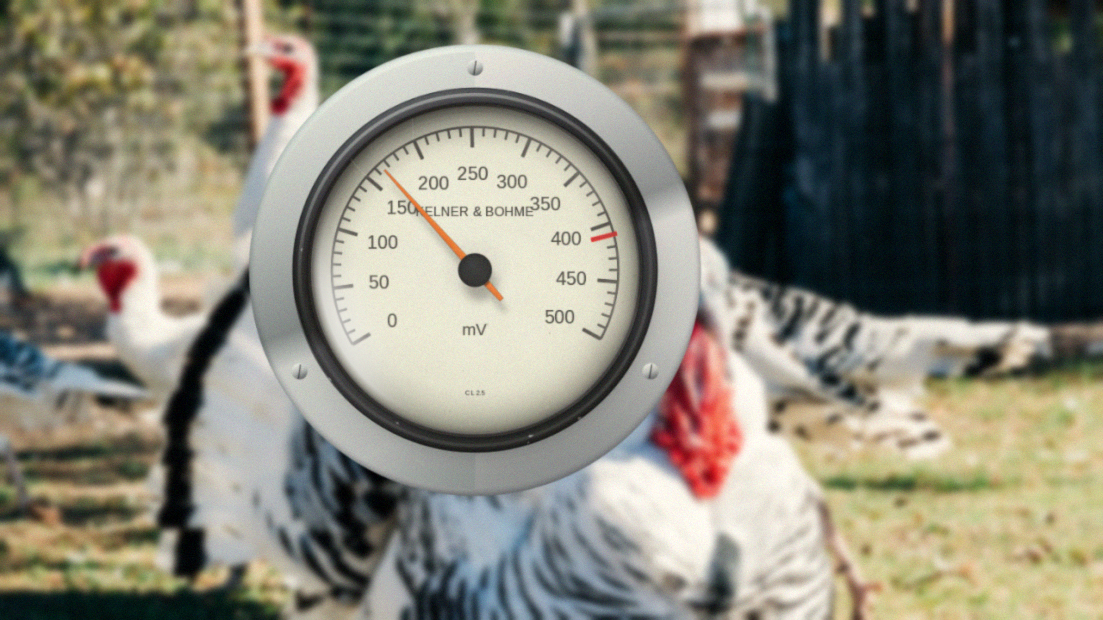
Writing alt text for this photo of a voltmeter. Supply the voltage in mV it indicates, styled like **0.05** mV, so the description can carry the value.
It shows **165** mV
